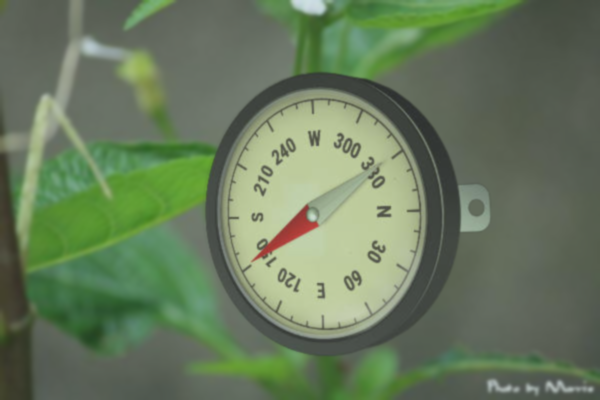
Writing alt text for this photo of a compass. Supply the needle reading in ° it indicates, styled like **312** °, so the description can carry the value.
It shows **150** °
